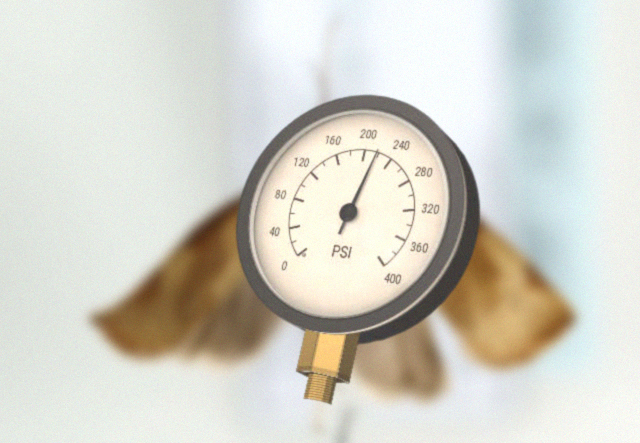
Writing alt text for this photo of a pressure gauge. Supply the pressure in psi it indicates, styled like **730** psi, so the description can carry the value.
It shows **220** psi
